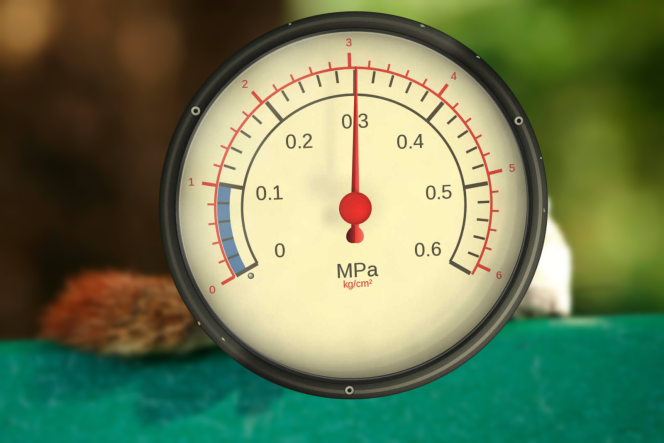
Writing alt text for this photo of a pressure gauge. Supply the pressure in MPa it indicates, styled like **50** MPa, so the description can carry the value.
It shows **0.3** MPa
